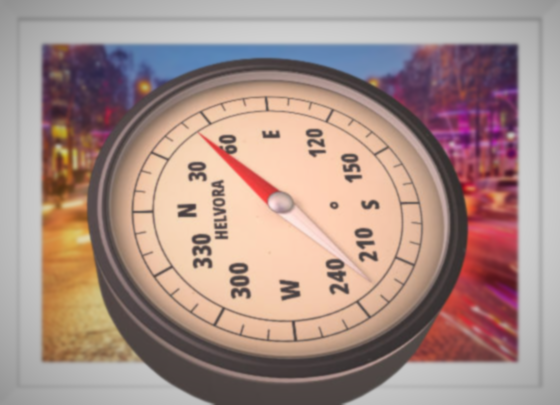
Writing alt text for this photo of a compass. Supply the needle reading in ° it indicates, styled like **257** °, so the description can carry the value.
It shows **50** °
